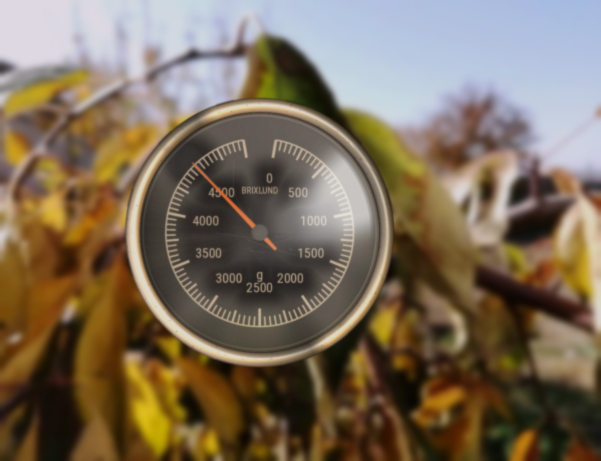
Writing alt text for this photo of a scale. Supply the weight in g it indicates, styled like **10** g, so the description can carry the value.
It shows **4500** g
